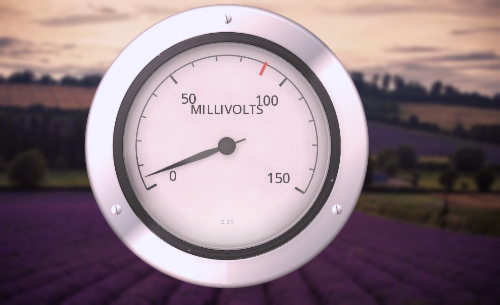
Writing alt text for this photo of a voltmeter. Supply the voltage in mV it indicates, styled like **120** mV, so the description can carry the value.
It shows **5** mV
